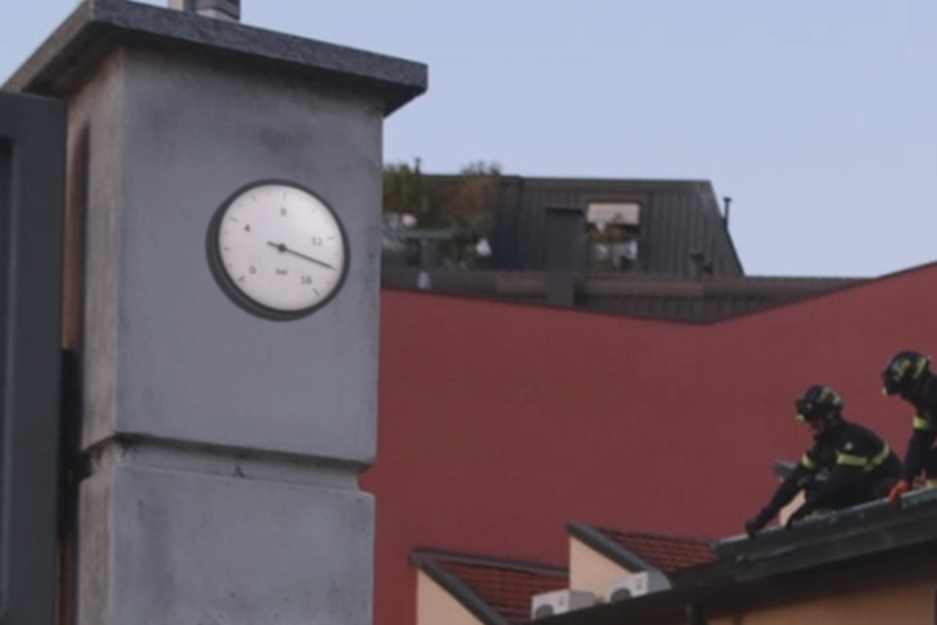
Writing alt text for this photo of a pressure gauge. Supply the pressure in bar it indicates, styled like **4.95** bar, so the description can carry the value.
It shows **14** bar
